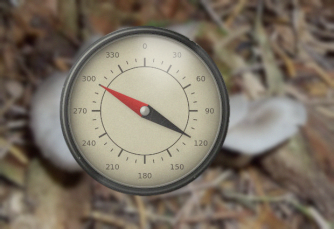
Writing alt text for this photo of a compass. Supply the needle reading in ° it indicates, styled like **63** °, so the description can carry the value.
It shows **300** °
